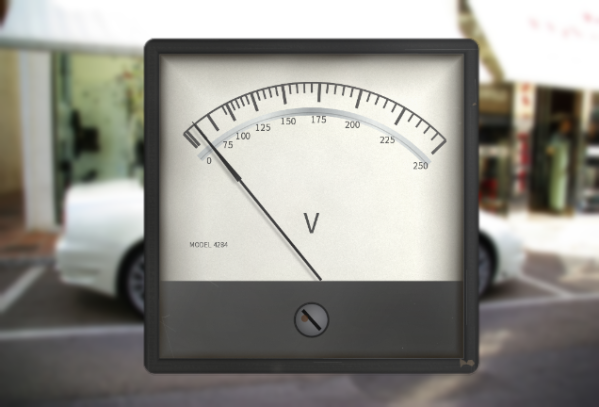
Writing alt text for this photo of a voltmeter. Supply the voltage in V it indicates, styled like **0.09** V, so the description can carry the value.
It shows **50** V
